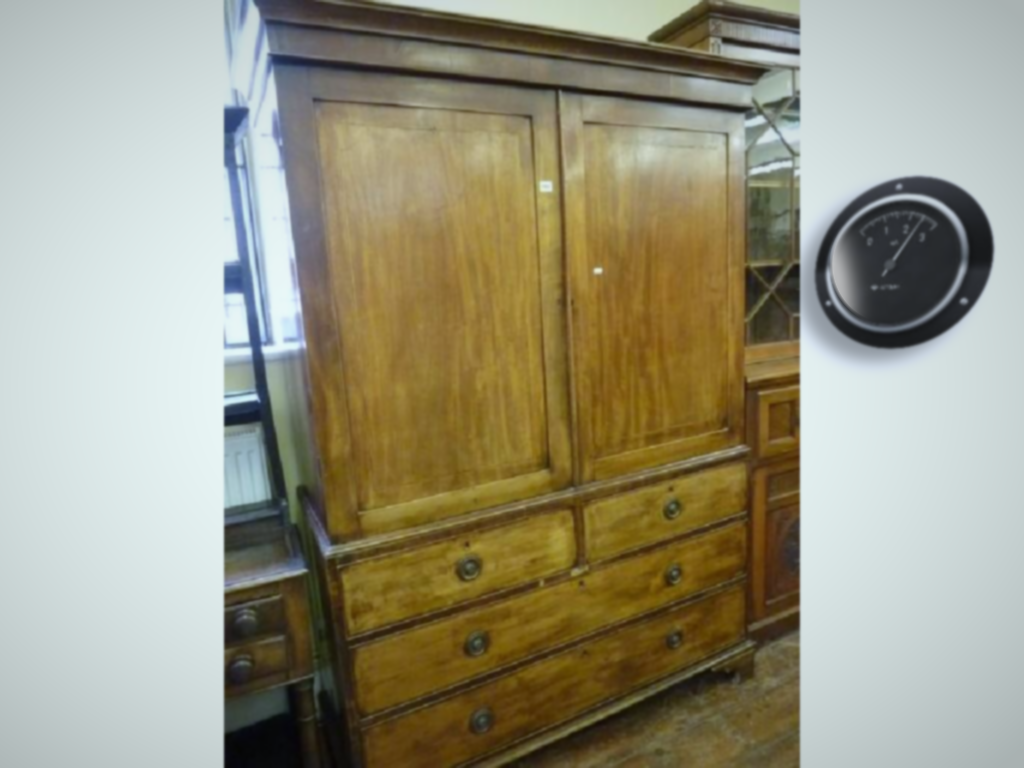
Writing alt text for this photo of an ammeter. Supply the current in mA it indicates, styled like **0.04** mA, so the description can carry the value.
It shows **2.5** mA
